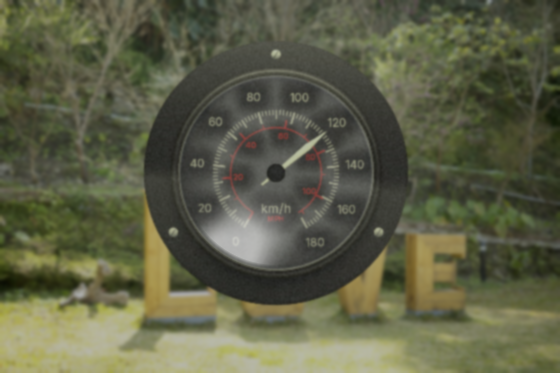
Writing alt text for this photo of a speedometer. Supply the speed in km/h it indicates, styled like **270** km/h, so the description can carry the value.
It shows **120** km/h
